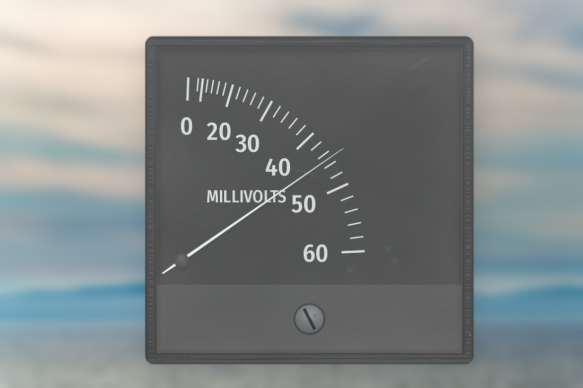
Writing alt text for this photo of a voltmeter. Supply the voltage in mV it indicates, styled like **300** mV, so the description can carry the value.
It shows **45** mV
